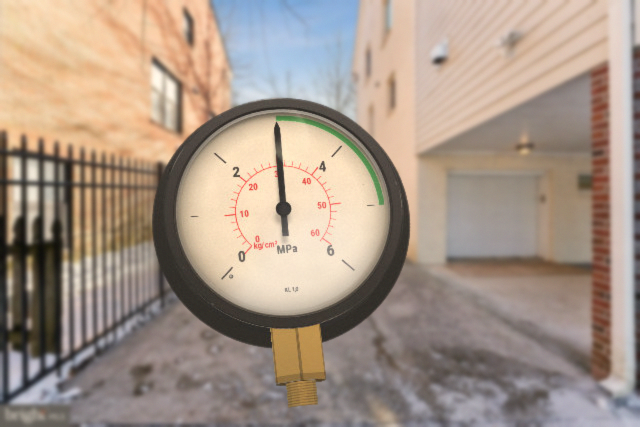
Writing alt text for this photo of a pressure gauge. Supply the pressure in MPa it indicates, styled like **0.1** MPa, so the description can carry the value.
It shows **3** MPa
